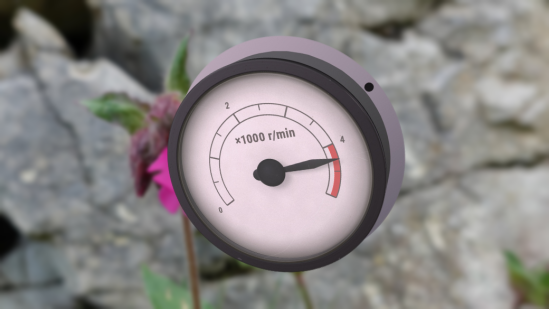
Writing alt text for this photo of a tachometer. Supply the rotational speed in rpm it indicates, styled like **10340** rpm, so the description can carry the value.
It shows **4250** rpm
